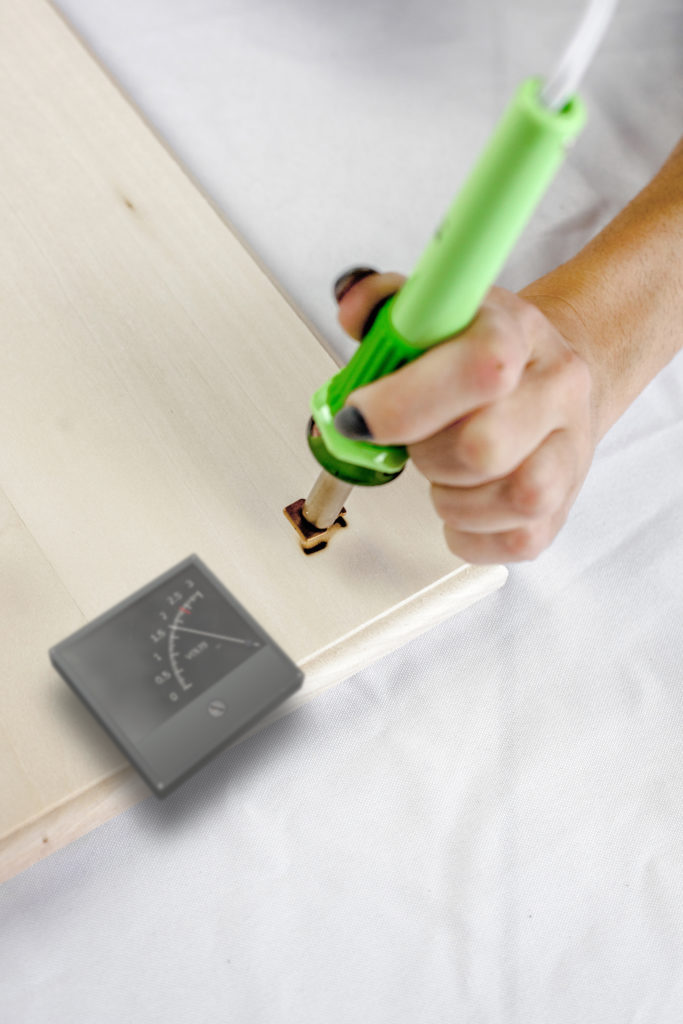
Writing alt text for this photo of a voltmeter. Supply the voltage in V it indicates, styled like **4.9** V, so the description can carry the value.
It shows **1.75** V
